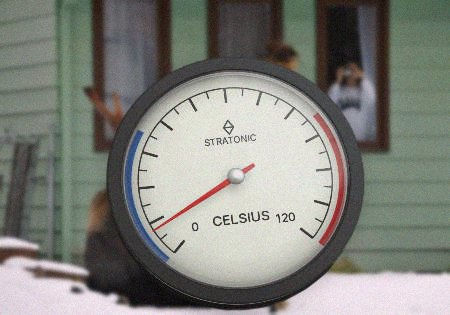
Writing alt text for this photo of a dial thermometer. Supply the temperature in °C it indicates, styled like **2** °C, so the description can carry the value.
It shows **7.5** °C
